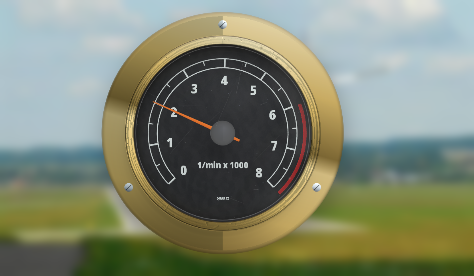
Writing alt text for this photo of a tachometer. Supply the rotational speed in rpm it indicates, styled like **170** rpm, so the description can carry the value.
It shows **2000** rpm
